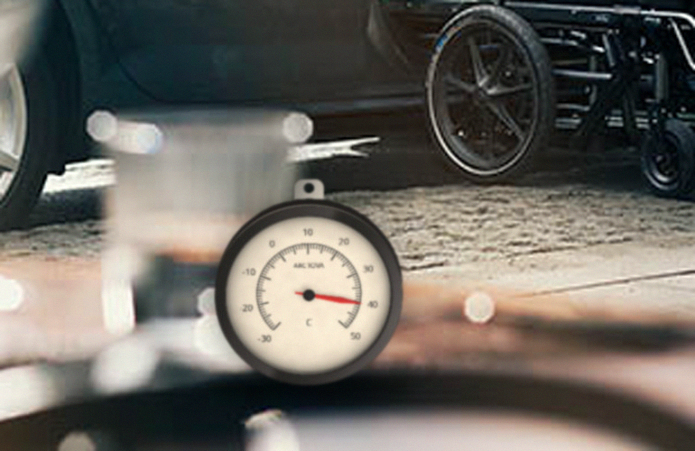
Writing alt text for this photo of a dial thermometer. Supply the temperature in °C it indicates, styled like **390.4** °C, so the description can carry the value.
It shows **40** °C
